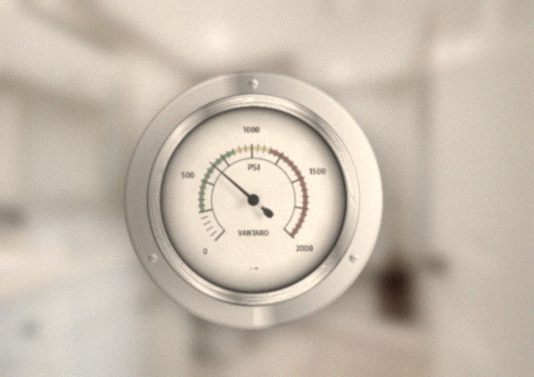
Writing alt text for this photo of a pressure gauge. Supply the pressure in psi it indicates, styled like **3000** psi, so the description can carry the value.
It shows **650** psi
